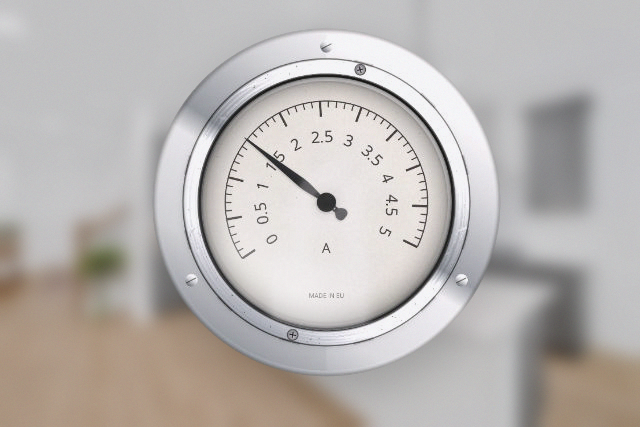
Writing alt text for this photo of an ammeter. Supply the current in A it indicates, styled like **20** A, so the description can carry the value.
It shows **1.5** A
